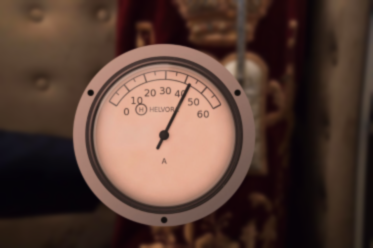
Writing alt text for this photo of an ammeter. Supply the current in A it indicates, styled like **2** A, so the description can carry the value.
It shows **42.5** A
